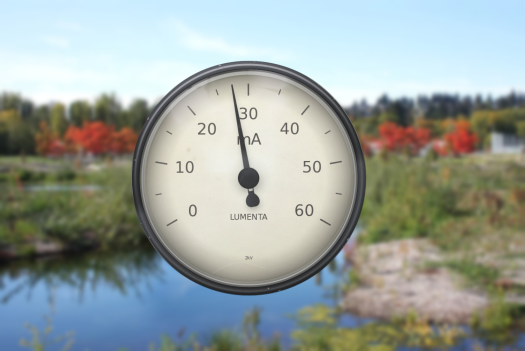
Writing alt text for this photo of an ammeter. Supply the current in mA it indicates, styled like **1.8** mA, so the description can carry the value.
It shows **27.5** mA
